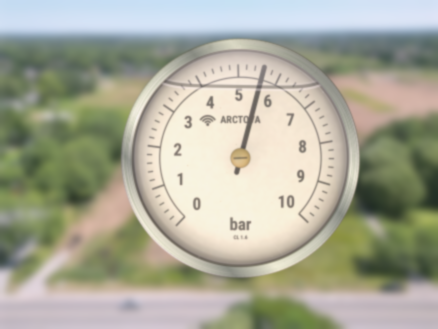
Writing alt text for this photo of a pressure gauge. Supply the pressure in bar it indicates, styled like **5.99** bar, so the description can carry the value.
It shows **5.6** bar
